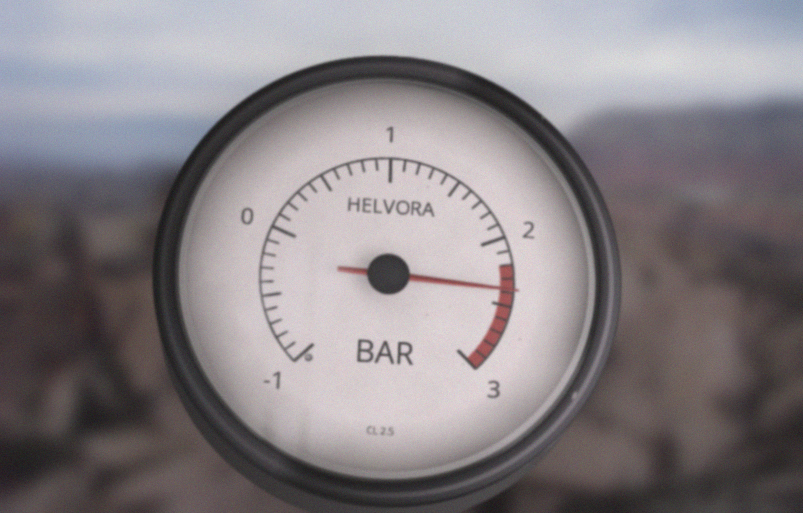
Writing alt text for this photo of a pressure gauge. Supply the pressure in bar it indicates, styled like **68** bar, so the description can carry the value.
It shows **2.4** bar
